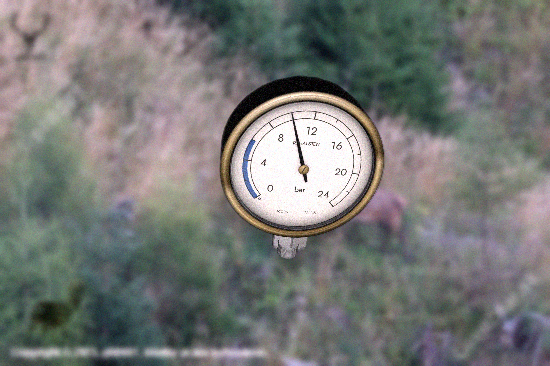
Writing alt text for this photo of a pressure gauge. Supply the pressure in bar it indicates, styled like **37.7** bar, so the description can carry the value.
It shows **10** bar
